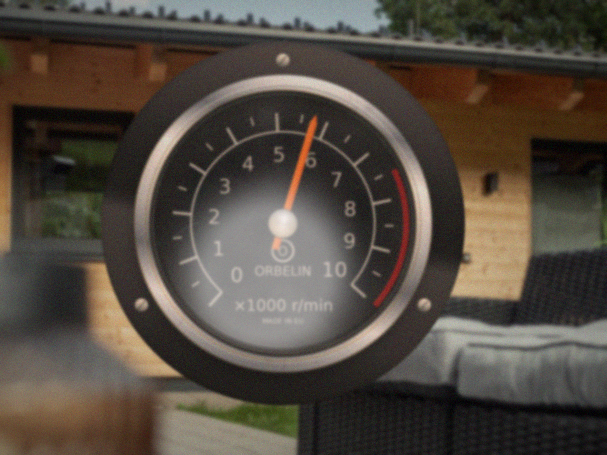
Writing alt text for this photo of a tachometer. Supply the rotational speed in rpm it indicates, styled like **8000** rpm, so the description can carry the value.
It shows **5750** rpm
